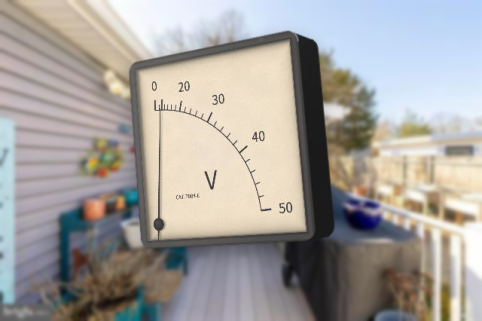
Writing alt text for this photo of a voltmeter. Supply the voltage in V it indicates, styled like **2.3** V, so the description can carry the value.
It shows **10** V
